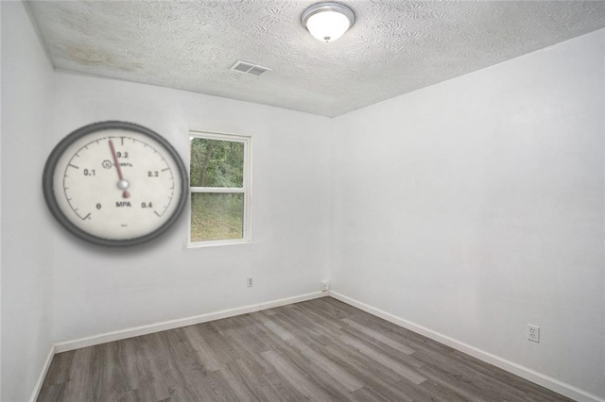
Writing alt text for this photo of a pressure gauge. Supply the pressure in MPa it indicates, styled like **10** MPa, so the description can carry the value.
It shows **0.18** MPa
